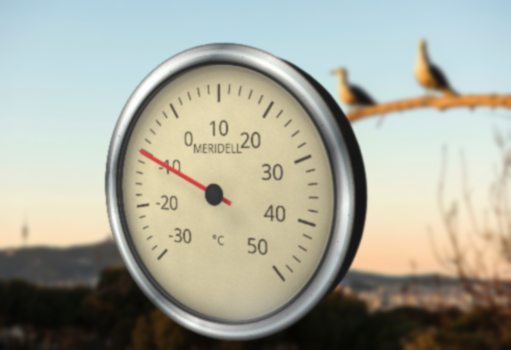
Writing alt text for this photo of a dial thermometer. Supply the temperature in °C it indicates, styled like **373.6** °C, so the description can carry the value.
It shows **-10** °C
